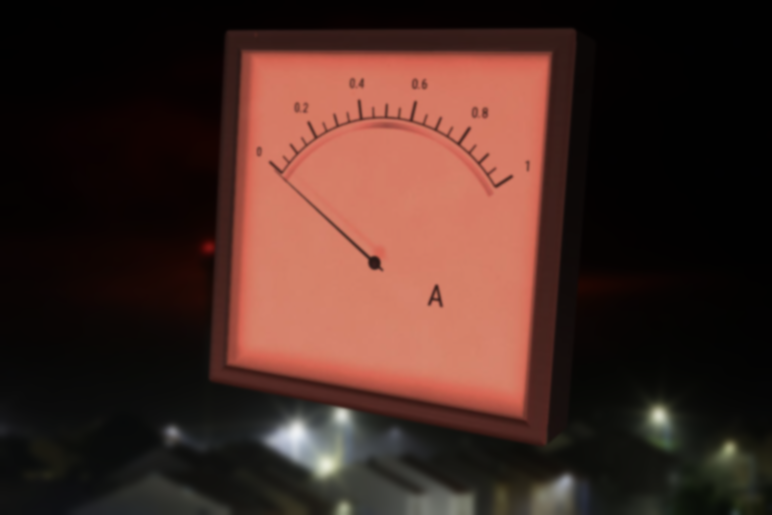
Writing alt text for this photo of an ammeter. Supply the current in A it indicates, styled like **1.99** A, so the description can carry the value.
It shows **0** A
